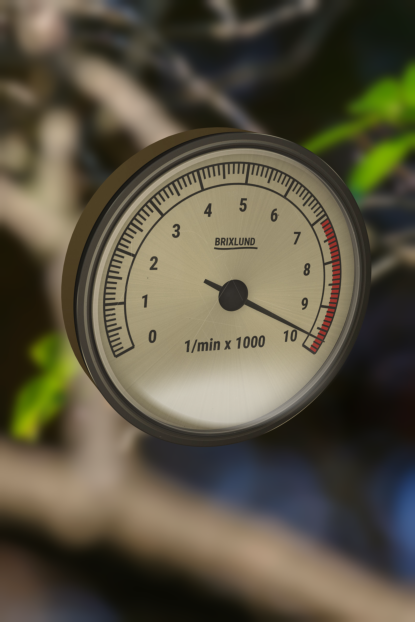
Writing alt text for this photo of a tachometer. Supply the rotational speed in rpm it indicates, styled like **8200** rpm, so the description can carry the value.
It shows **9700** rpm
